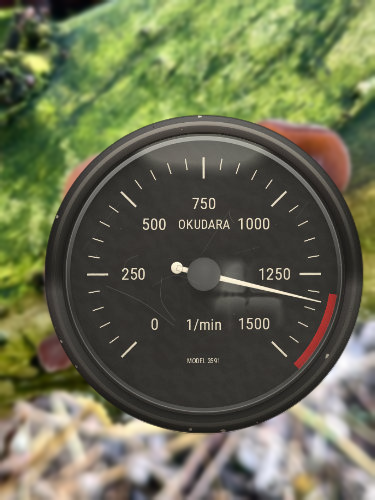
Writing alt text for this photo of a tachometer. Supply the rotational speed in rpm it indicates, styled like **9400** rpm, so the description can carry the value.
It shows **1325** rpm
